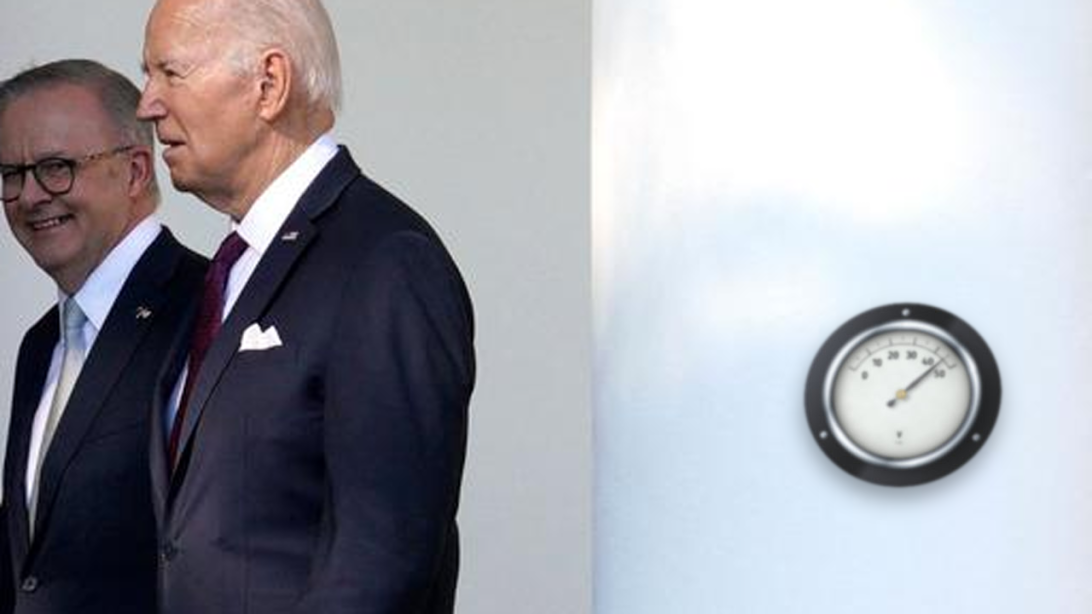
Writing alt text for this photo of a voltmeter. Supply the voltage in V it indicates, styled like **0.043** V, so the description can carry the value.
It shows **45** V
